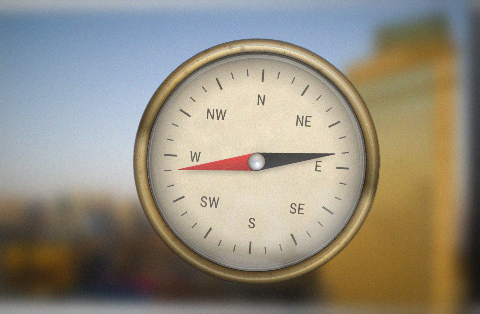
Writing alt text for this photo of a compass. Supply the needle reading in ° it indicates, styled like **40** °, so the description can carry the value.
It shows **260** °
